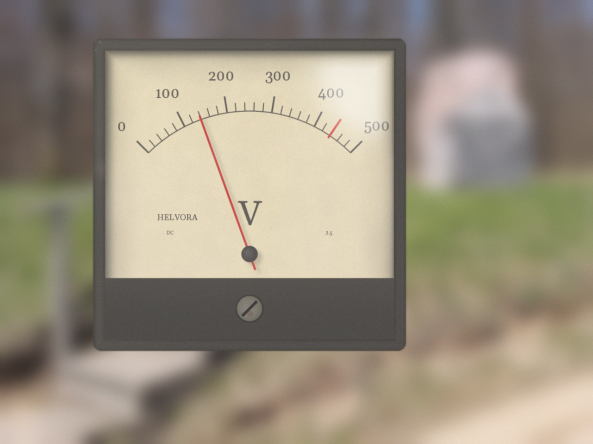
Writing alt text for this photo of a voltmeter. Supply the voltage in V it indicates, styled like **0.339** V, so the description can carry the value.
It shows **140** V
